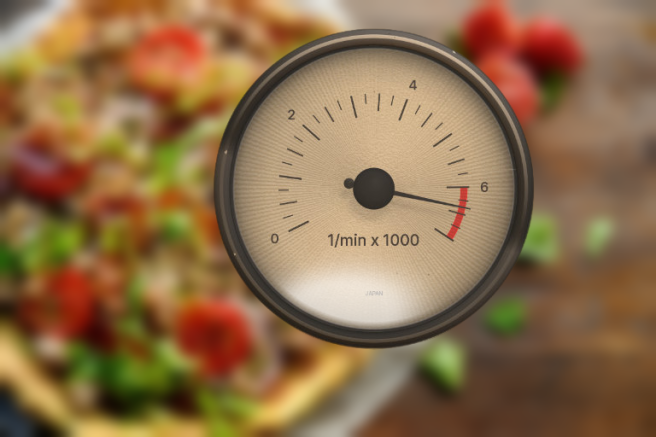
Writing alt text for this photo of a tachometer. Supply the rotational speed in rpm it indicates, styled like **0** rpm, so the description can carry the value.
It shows **6375** rpm
